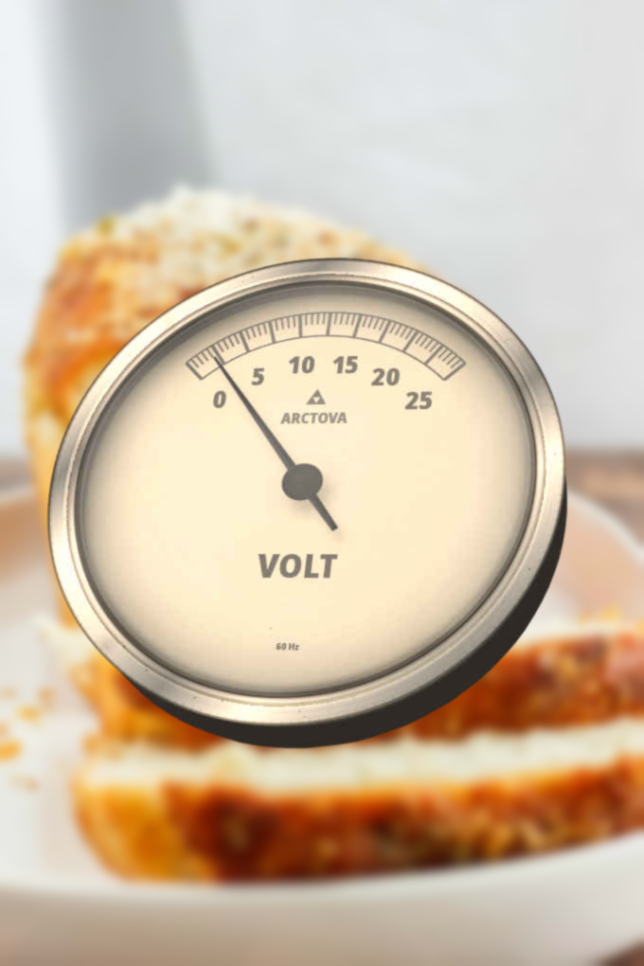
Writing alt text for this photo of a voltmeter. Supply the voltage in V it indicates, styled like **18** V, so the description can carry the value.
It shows **2** V
